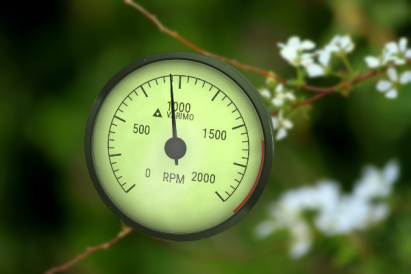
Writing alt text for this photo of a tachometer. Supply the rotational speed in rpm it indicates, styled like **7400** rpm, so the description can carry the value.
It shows **950** rpm
